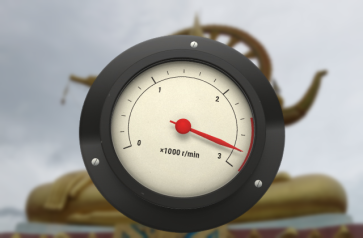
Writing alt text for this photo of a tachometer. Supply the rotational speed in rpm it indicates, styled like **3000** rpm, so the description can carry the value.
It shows **2800** rpm
